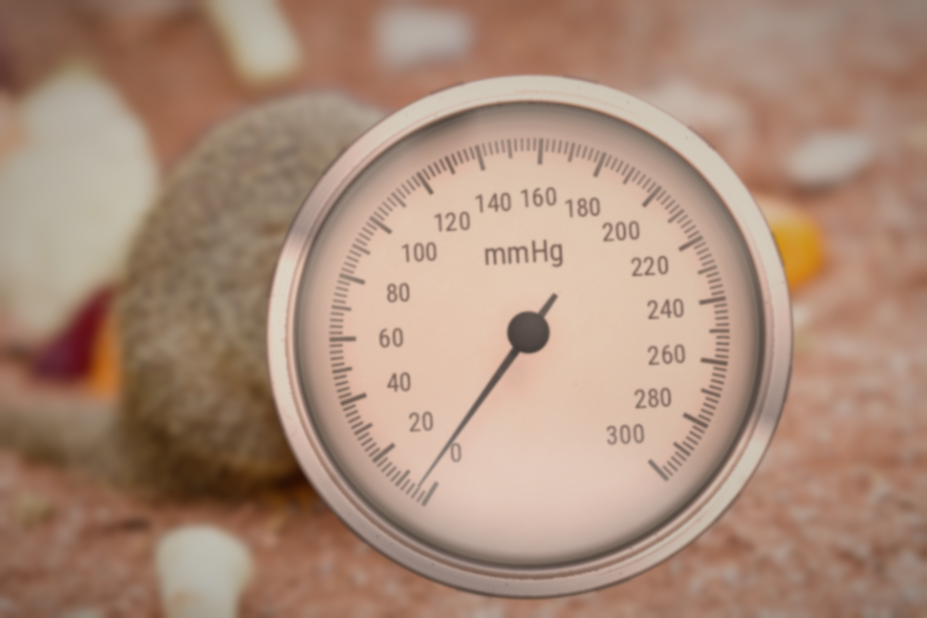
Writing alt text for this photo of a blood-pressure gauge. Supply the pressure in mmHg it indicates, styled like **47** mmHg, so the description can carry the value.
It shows **4** mmHg
